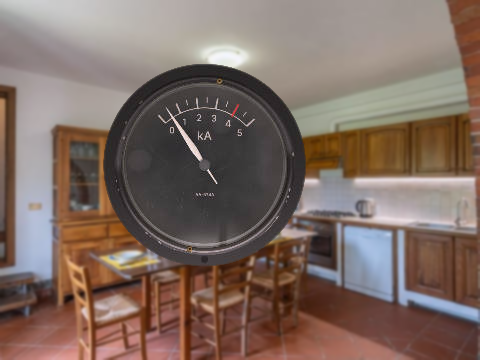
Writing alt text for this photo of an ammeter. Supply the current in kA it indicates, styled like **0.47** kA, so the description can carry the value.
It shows **0.5** kA
